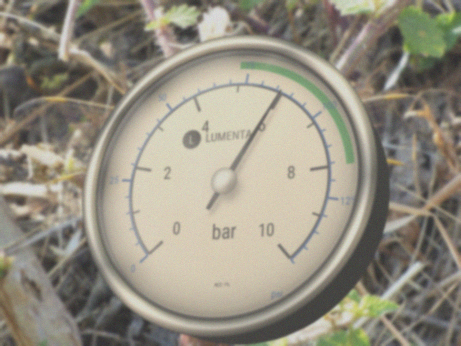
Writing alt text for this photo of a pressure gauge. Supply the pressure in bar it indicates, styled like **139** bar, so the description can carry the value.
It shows **6** bar
